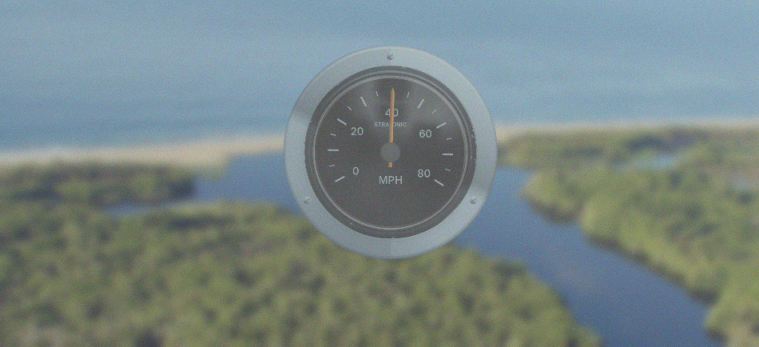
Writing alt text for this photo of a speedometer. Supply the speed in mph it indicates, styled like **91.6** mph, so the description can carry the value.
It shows **40** mph
